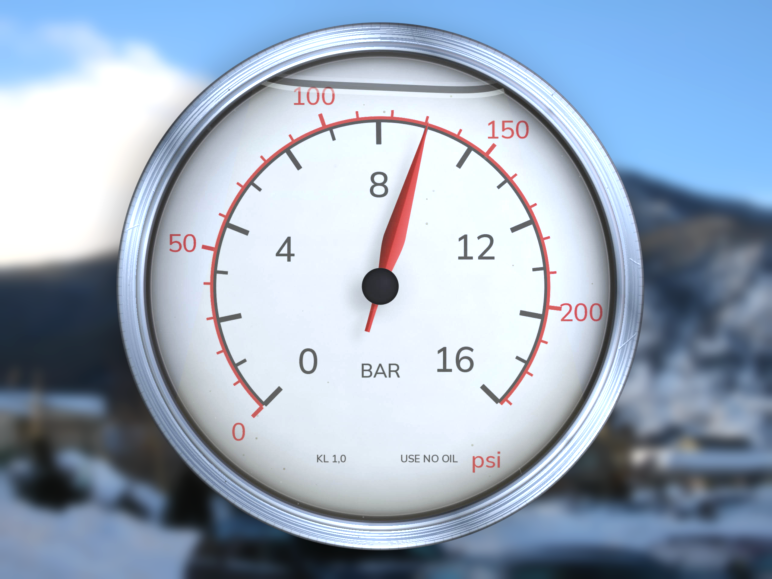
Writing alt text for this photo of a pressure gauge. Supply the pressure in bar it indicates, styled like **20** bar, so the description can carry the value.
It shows **9** bar
